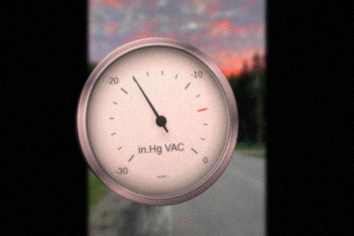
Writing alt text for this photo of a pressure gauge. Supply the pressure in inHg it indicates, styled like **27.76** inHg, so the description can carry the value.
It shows **-18** inHg
